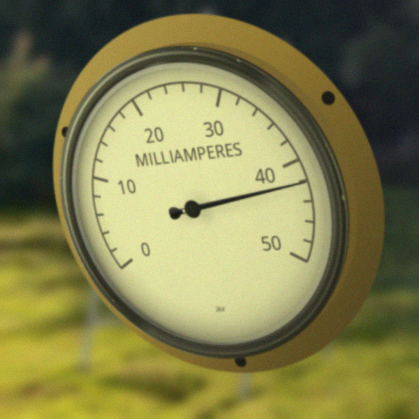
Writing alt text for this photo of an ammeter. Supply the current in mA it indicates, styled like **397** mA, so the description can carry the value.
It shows **42** mA
